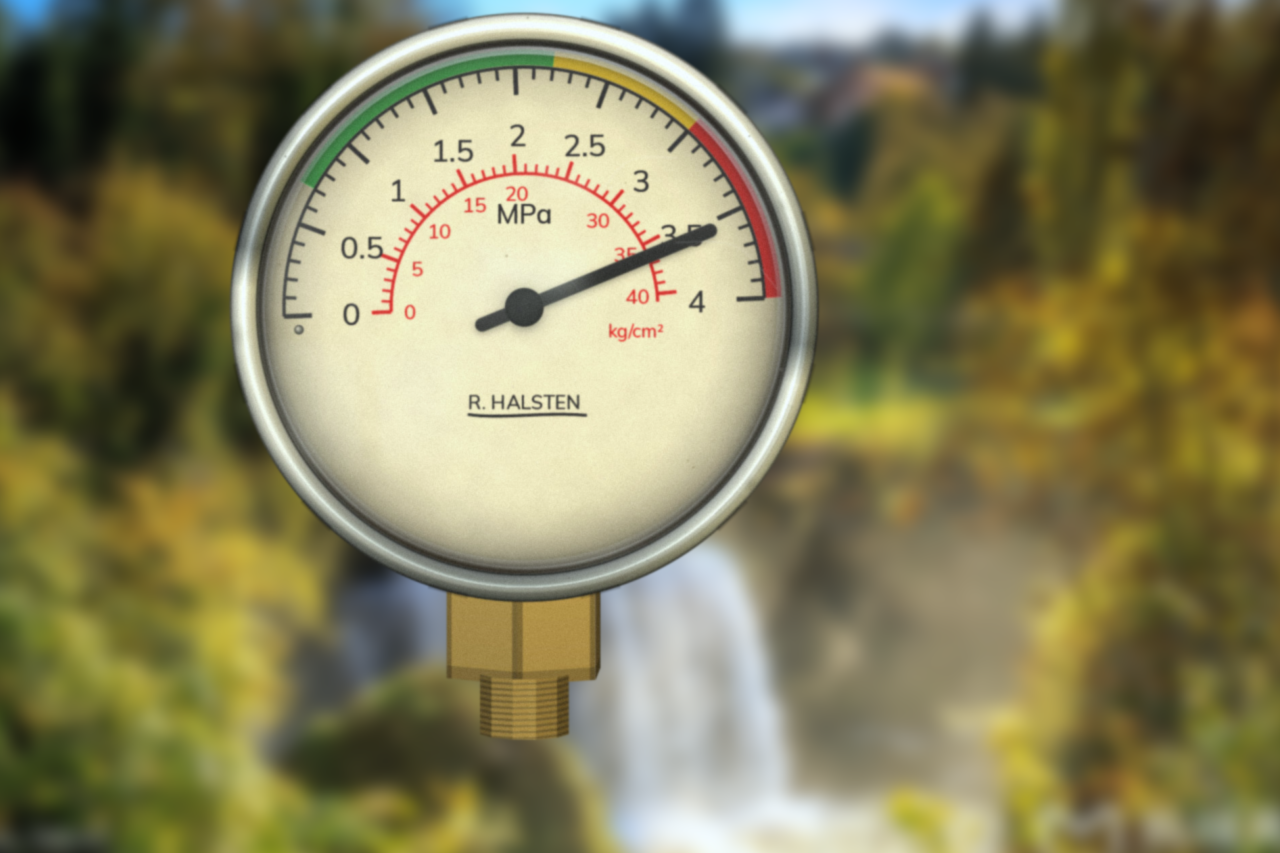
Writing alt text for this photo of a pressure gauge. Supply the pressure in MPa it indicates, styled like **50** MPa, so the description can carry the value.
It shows **3.55** MPa
